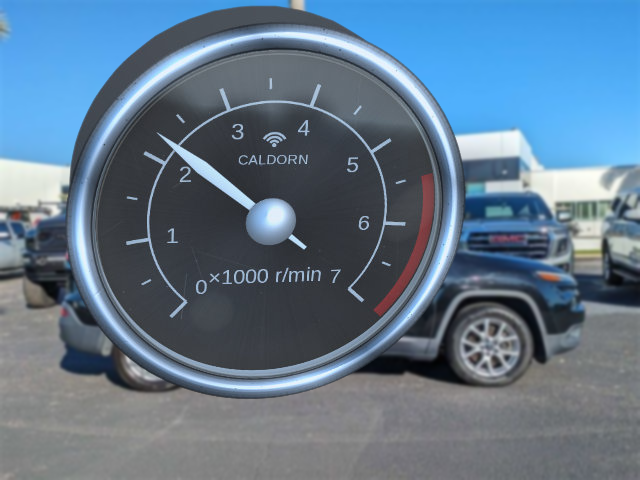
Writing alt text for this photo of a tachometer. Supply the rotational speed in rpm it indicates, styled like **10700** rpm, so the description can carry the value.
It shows **2250** rpm
